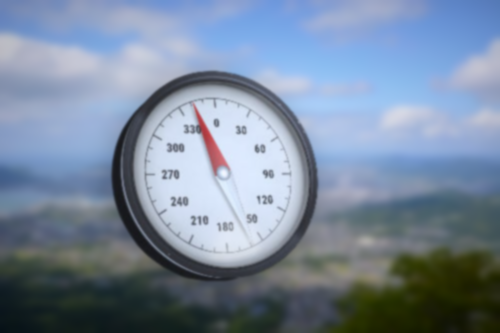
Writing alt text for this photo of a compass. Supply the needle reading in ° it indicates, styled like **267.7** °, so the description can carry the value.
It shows **340** °
